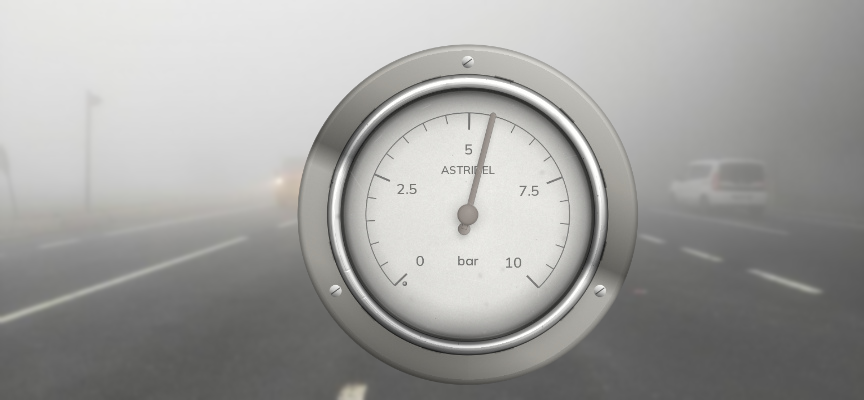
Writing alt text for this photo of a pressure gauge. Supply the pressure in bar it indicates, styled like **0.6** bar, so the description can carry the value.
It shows **5.5** bar
